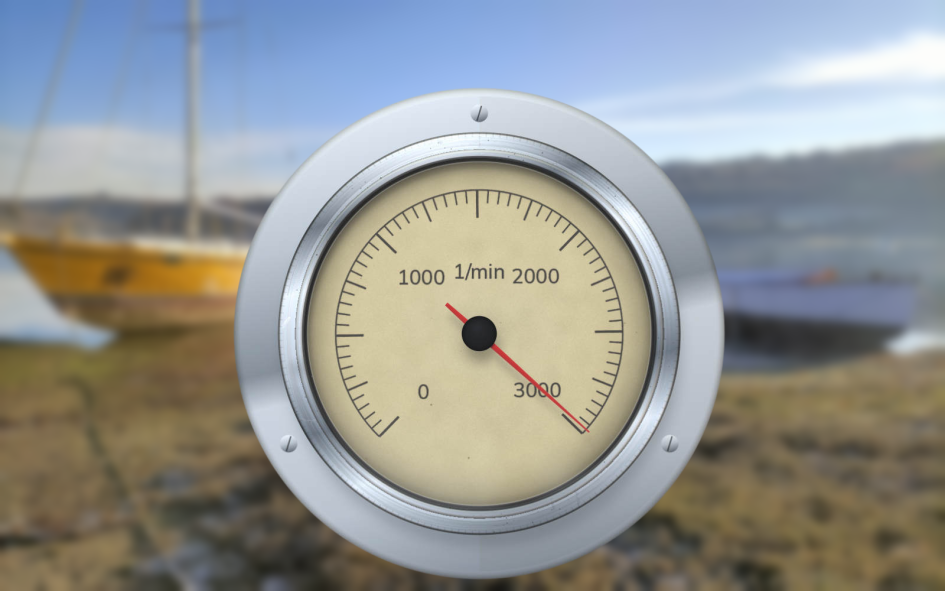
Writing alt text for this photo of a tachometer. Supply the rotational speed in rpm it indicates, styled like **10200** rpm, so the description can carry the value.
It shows **2975** rpm
